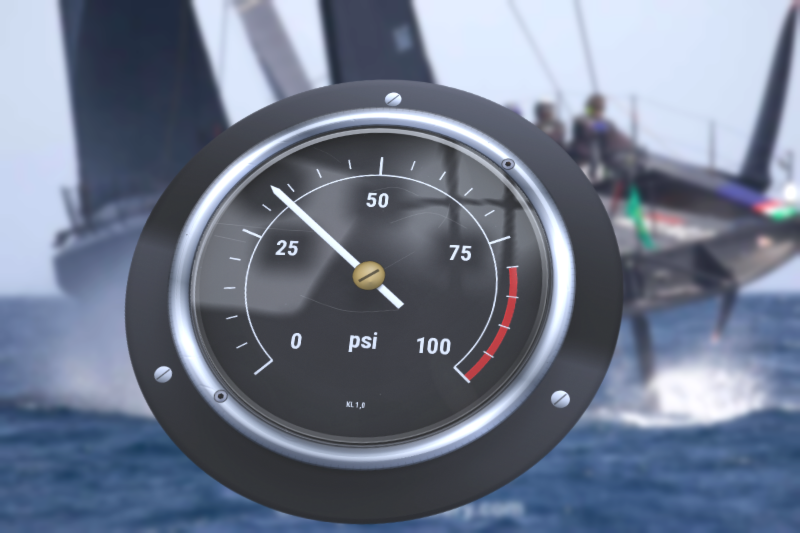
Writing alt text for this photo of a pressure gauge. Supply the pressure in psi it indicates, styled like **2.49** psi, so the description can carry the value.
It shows **32.5** psi
